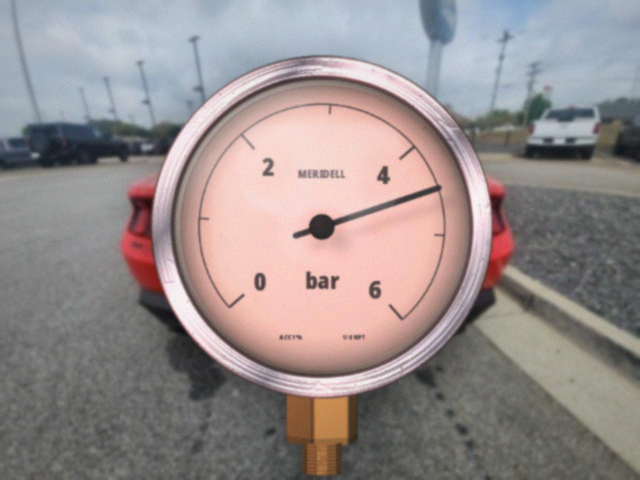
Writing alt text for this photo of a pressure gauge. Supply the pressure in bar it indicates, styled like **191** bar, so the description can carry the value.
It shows **4.5** bar
